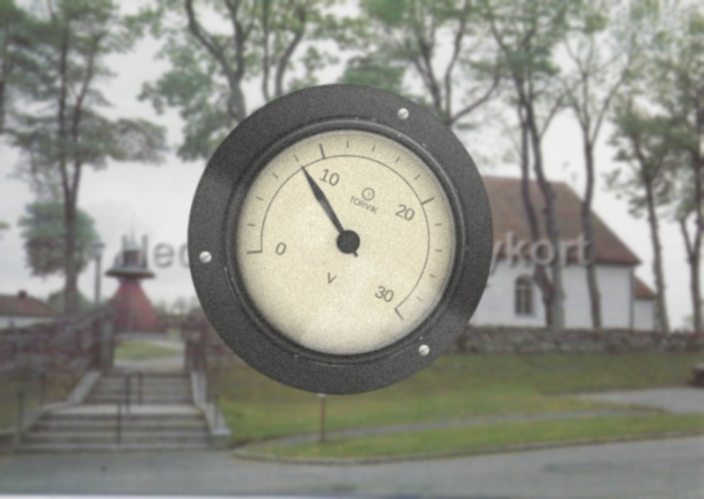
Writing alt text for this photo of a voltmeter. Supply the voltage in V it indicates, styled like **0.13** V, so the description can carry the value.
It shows **8** V
